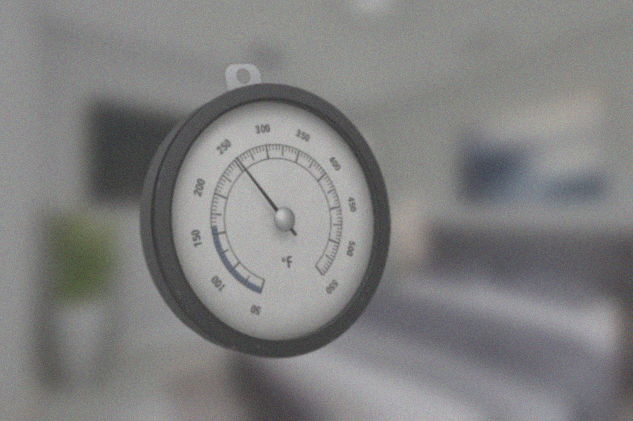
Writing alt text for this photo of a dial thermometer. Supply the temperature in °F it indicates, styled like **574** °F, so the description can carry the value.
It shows **250** °F
